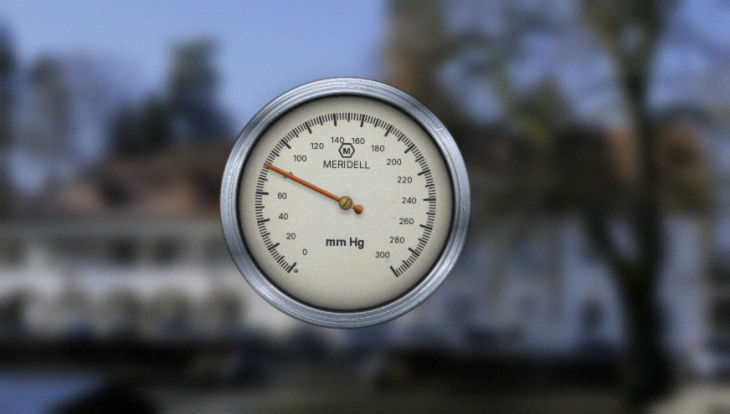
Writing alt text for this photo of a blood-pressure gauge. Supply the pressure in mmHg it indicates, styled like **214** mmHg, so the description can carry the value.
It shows **80** mmHg
